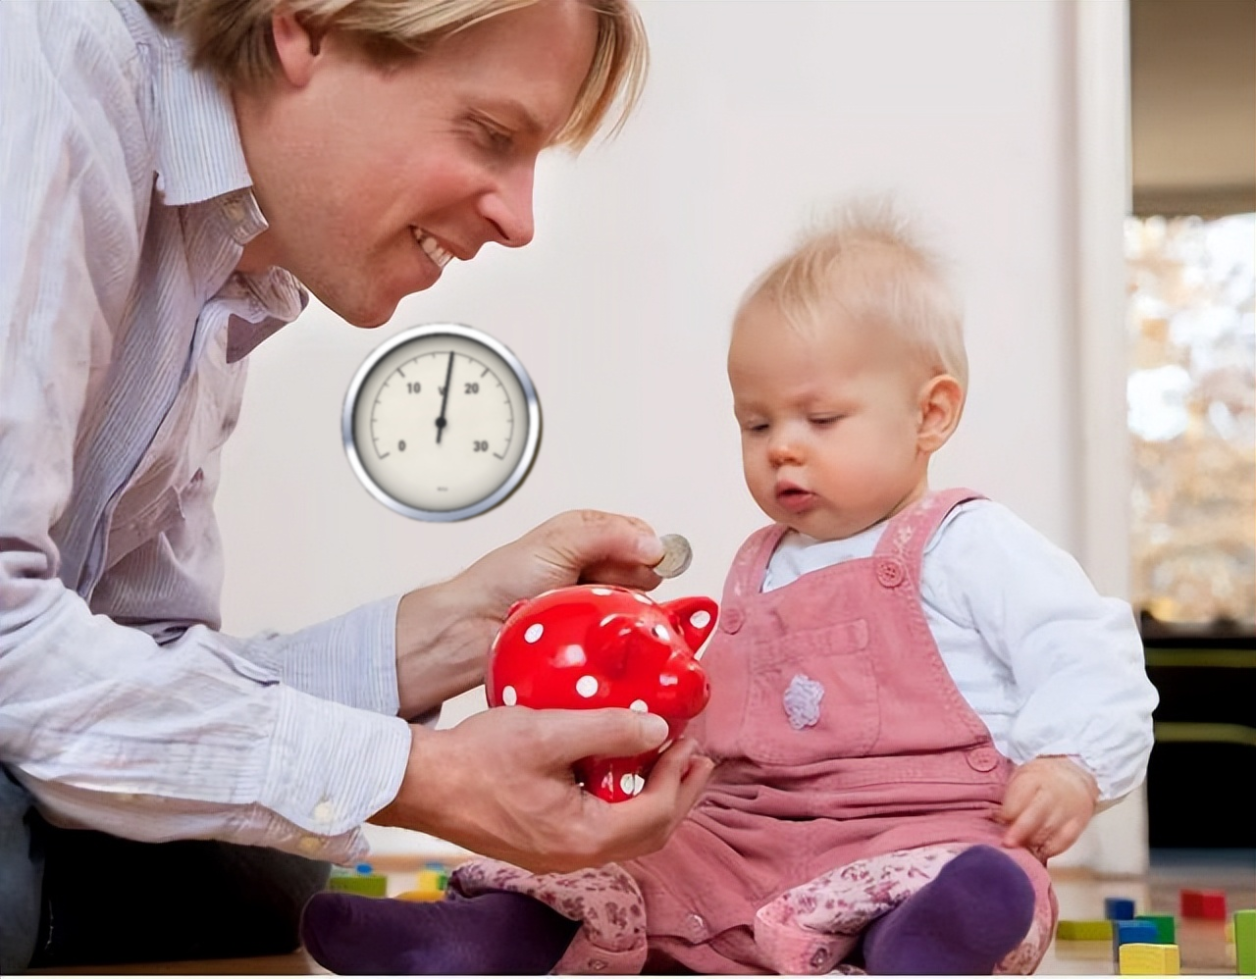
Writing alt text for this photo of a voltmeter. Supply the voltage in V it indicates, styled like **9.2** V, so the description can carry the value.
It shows **16** V
